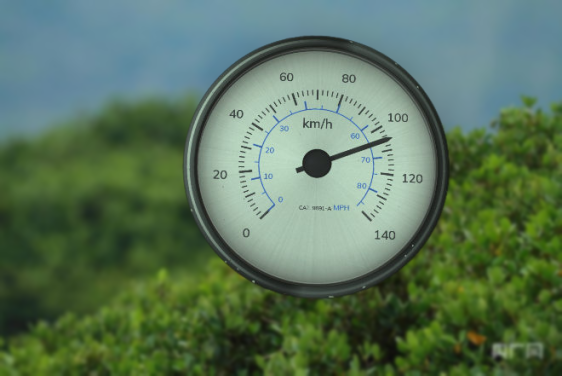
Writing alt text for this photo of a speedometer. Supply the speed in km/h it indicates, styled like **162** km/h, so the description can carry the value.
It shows **106** km/h
